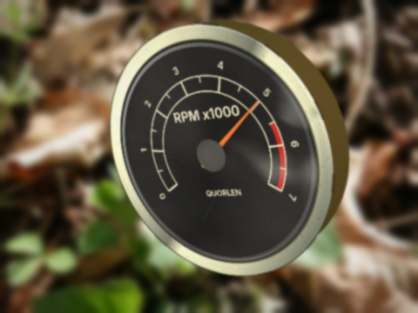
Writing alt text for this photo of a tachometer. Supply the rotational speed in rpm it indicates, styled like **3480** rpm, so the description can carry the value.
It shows **5000** rpm
